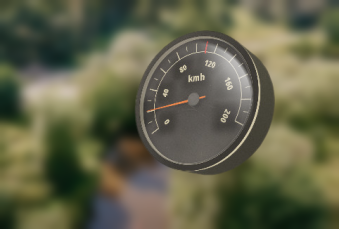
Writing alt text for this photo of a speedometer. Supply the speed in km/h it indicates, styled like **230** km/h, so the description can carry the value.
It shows **20** km/h
